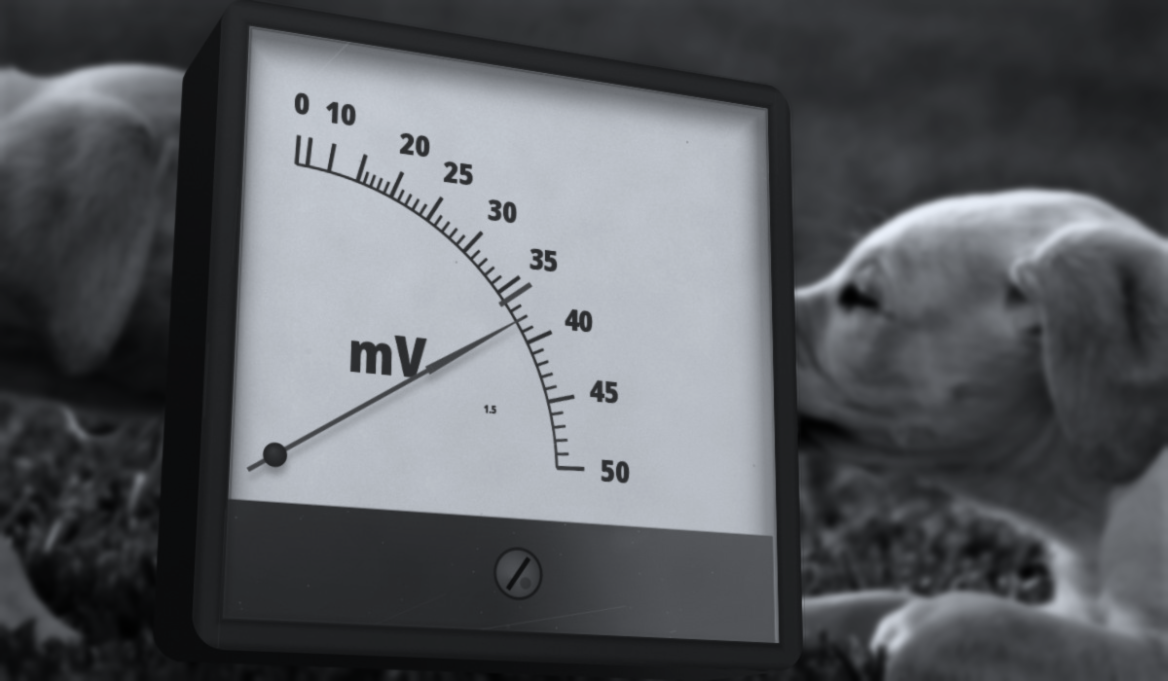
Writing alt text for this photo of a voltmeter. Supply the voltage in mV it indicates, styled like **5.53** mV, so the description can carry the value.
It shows **38** mV
